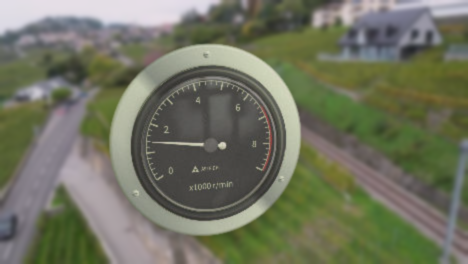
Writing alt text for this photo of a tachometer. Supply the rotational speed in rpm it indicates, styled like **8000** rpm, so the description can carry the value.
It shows **1400** rpm
